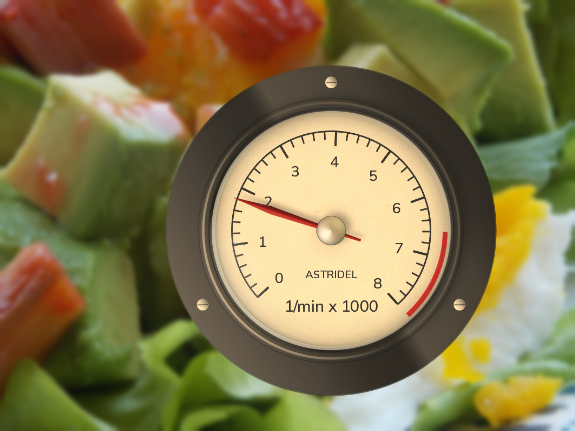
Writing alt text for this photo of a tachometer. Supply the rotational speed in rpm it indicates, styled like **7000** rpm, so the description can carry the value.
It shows **1800** rpm
